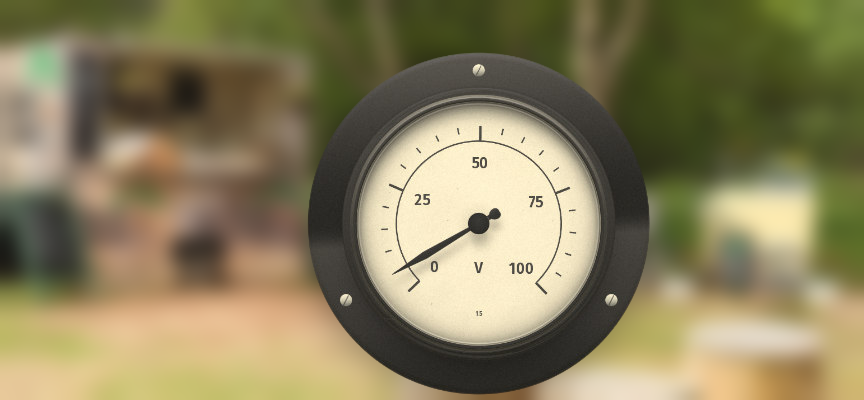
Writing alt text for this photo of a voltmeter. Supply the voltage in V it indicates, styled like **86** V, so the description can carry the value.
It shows **5** V
